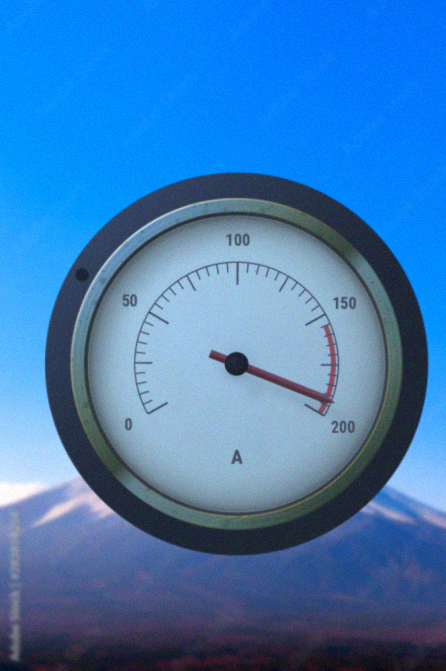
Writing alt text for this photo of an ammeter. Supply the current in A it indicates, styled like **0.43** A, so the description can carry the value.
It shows **192.5** A
